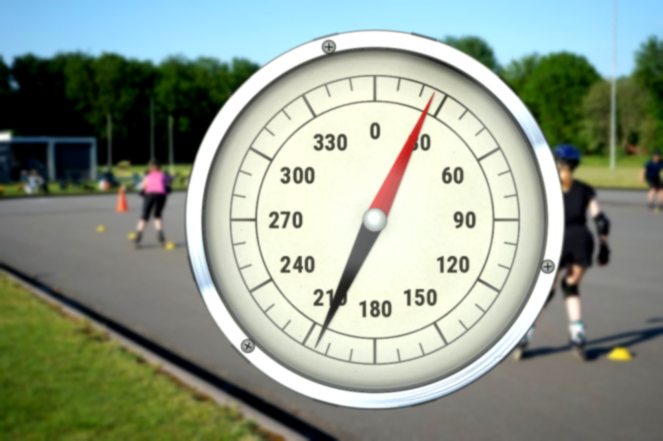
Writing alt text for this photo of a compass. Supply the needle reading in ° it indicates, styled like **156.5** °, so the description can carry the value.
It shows **25** °
